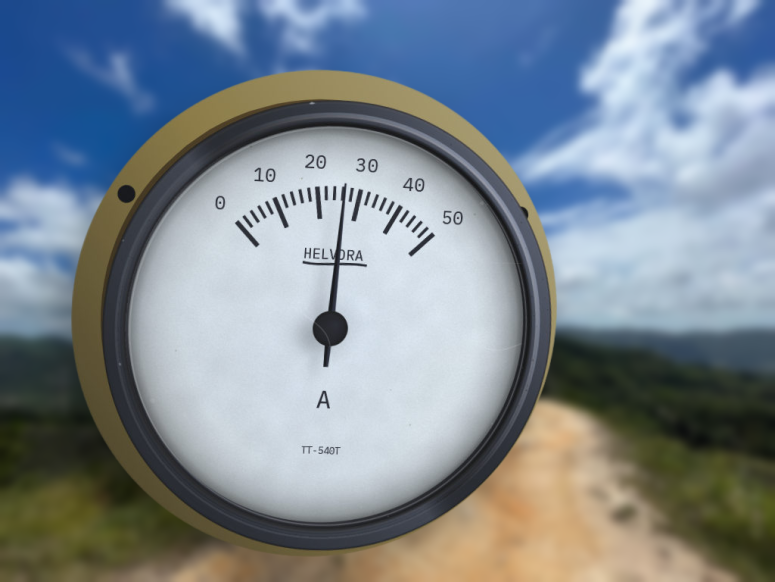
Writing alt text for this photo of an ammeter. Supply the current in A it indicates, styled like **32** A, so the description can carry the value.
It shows **26** A
